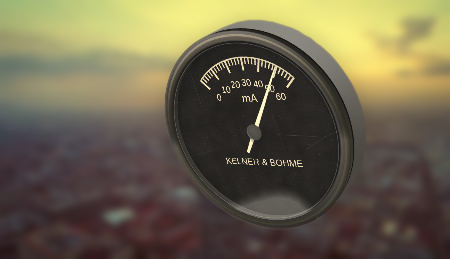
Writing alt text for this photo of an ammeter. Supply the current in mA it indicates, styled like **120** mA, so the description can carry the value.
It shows **50** mA
